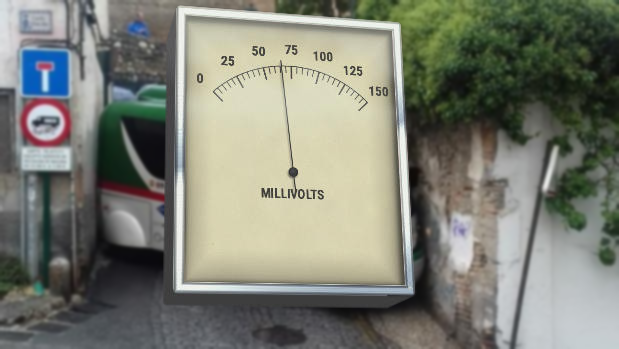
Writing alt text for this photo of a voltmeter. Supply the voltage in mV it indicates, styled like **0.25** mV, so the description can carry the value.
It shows **65** mV
